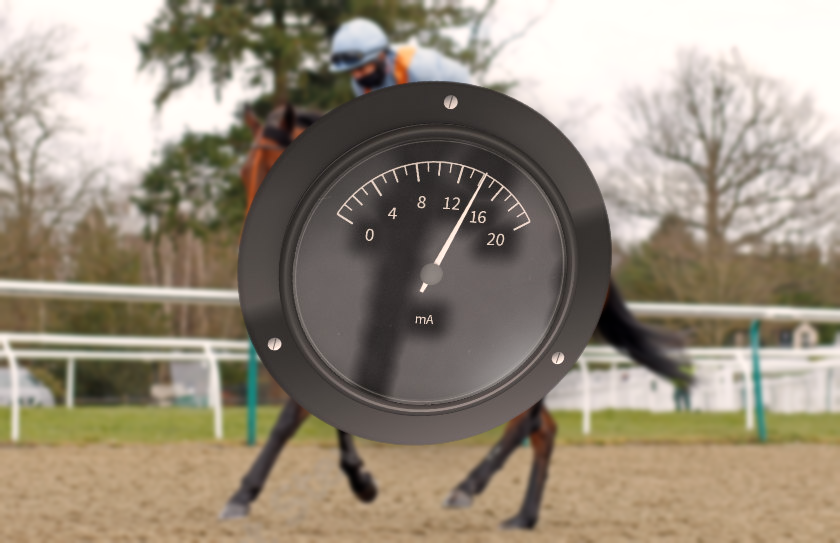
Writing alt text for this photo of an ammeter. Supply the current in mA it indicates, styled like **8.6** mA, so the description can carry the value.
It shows **14** mA
